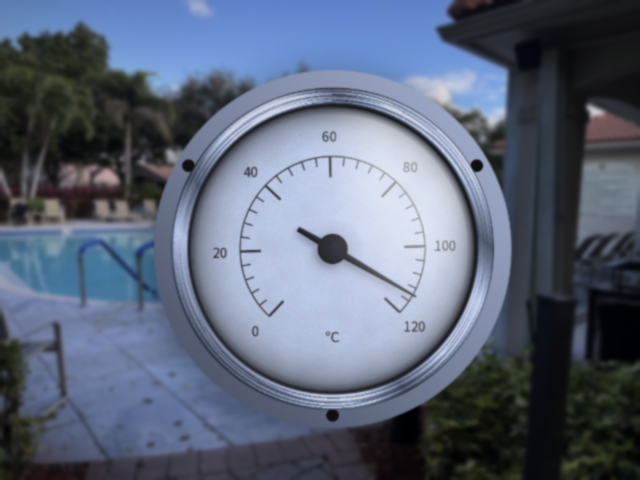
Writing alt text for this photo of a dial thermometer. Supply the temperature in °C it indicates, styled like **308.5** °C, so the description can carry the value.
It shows **114** °C
